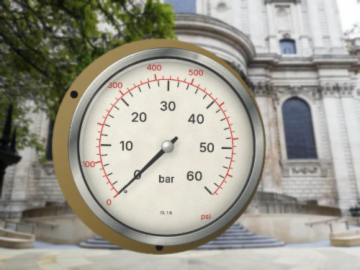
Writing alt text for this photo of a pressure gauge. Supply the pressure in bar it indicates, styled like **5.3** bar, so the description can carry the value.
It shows **0** bar
